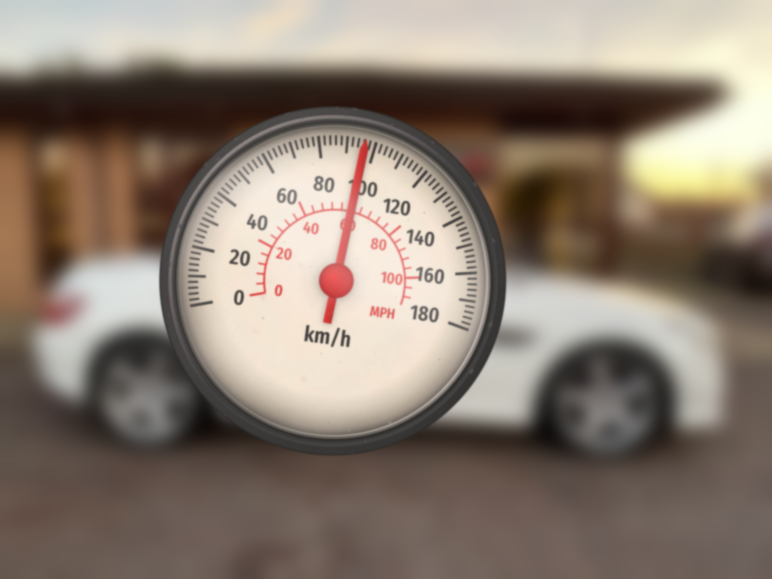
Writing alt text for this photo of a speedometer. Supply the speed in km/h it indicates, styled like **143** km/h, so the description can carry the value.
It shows **96** km/h
